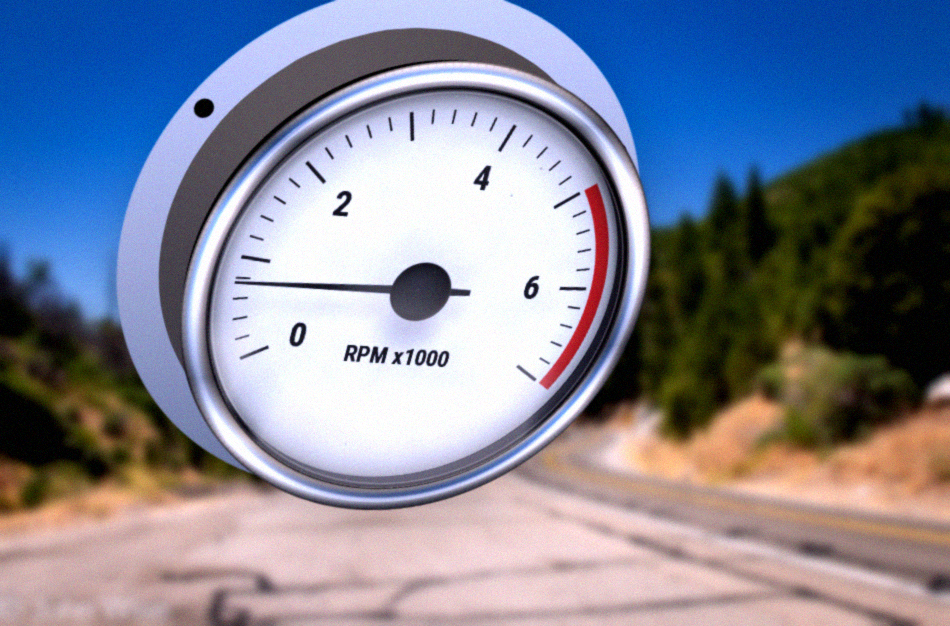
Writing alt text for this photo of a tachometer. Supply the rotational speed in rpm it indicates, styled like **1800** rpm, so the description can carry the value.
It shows **800** rpm
